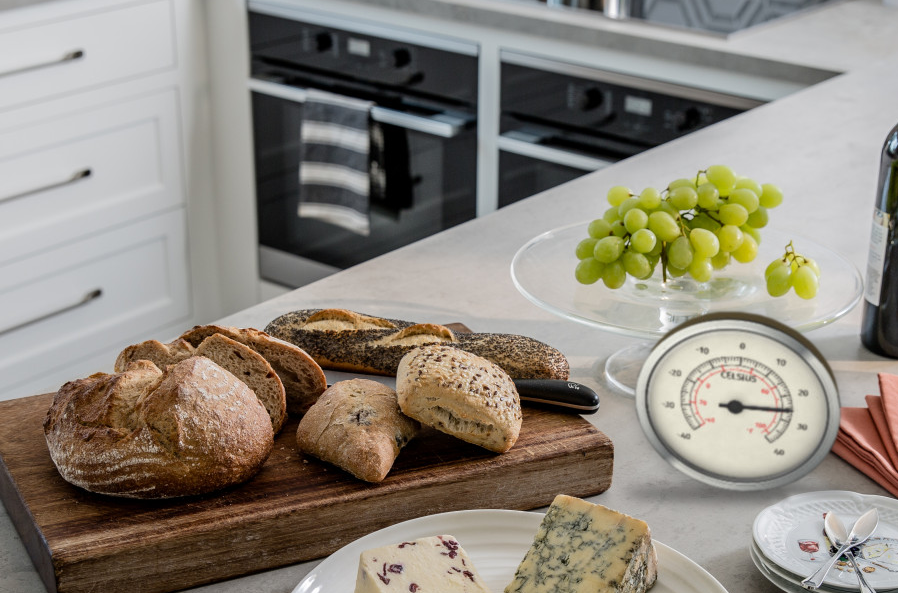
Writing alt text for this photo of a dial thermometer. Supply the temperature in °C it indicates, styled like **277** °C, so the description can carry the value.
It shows **25** °C
